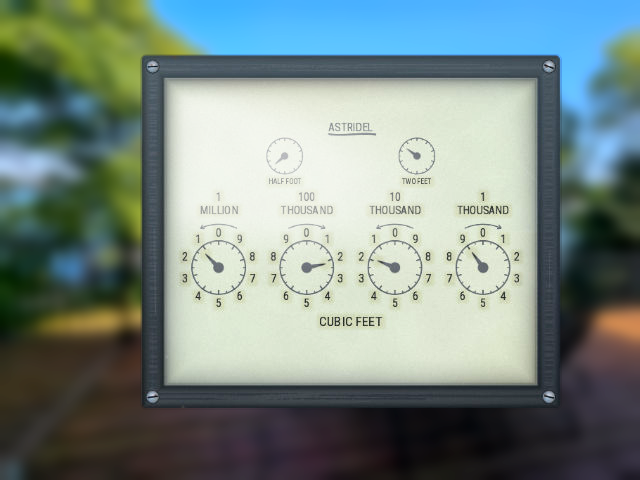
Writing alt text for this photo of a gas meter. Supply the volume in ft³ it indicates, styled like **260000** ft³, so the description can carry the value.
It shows **121900** ft³
